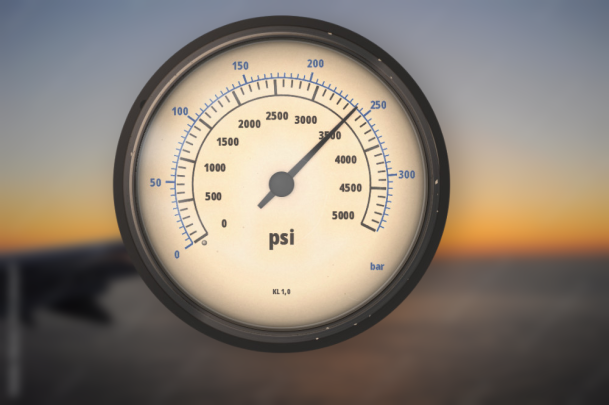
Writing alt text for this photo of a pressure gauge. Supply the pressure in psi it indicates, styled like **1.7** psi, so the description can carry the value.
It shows **3500** psi
